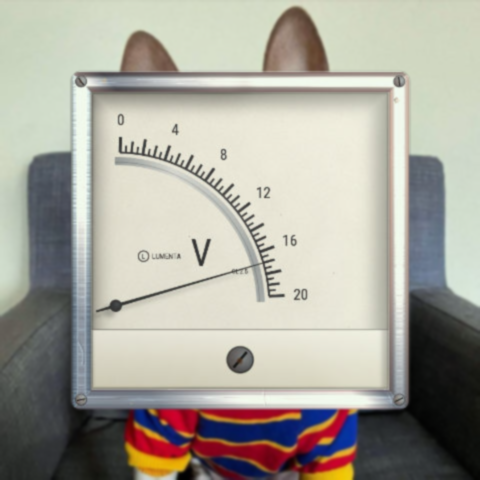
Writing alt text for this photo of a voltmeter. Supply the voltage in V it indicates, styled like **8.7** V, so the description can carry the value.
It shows **17** V
